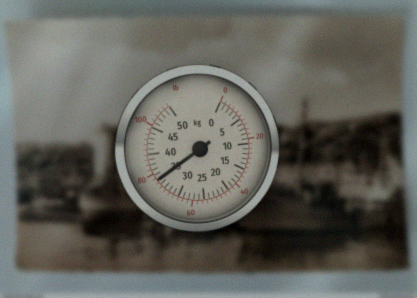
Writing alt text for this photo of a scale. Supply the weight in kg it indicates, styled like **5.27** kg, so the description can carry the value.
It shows **35** kg
